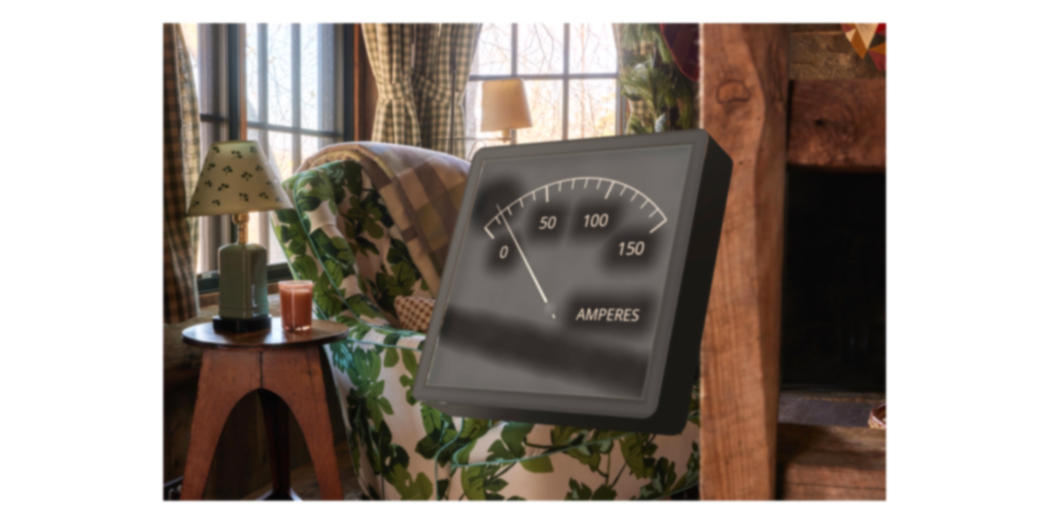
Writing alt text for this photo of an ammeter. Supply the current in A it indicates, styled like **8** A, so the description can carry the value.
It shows **15** A
